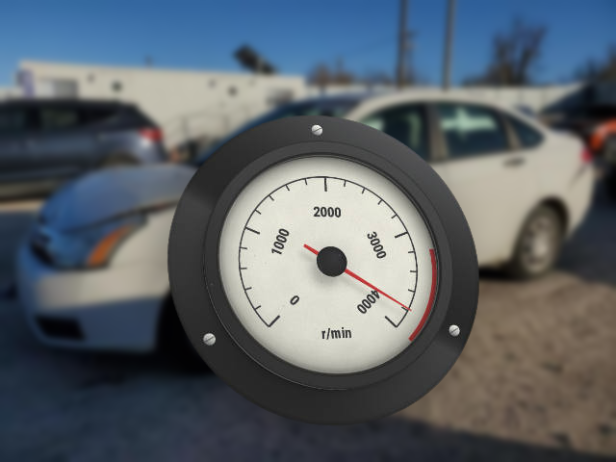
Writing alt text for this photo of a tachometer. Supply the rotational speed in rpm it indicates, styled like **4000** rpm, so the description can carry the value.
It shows **3800** rpm
